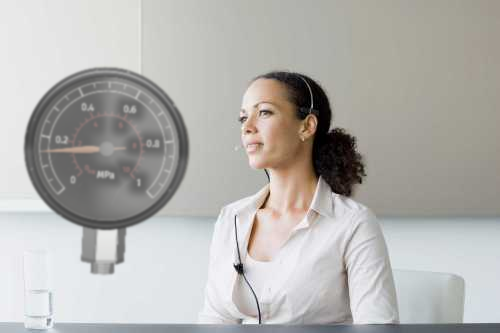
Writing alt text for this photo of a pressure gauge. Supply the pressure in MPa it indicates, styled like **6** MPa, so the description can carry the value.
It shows **0.15** MPa
